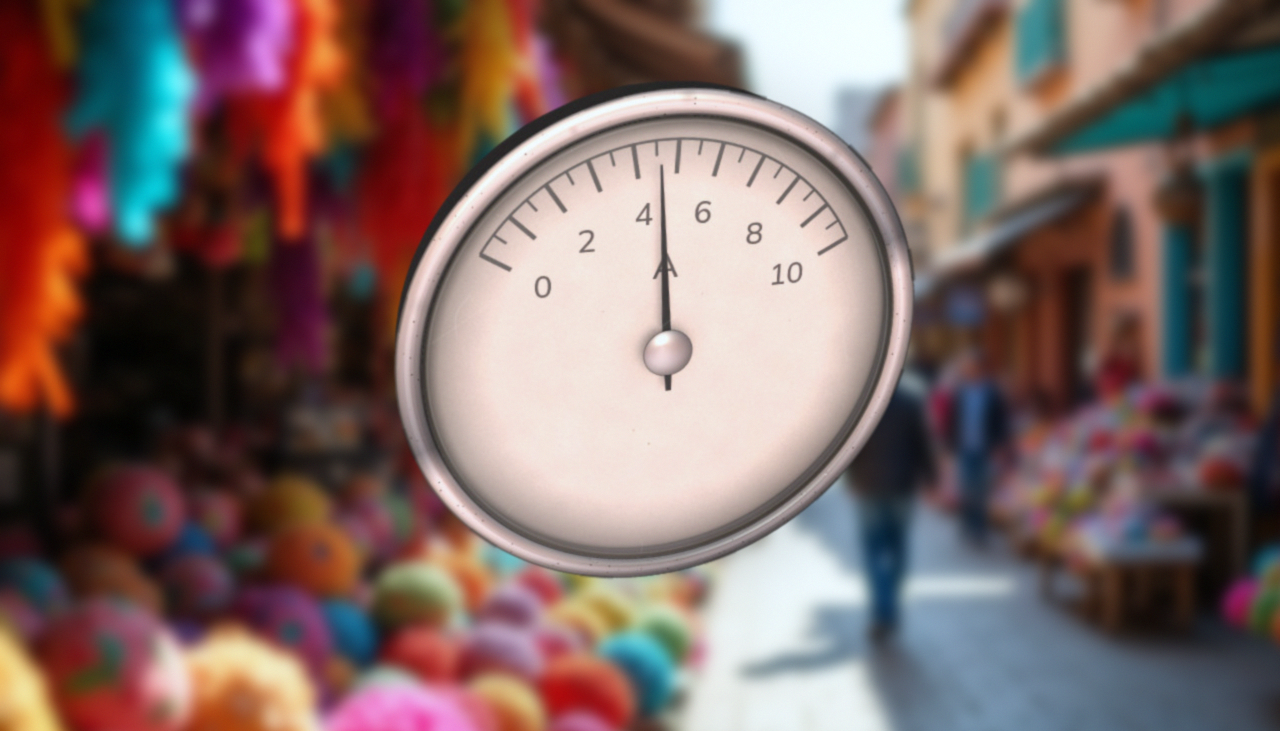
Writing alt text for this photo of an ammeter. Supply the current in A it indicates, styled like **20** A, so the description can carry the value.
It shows **4.5** A
